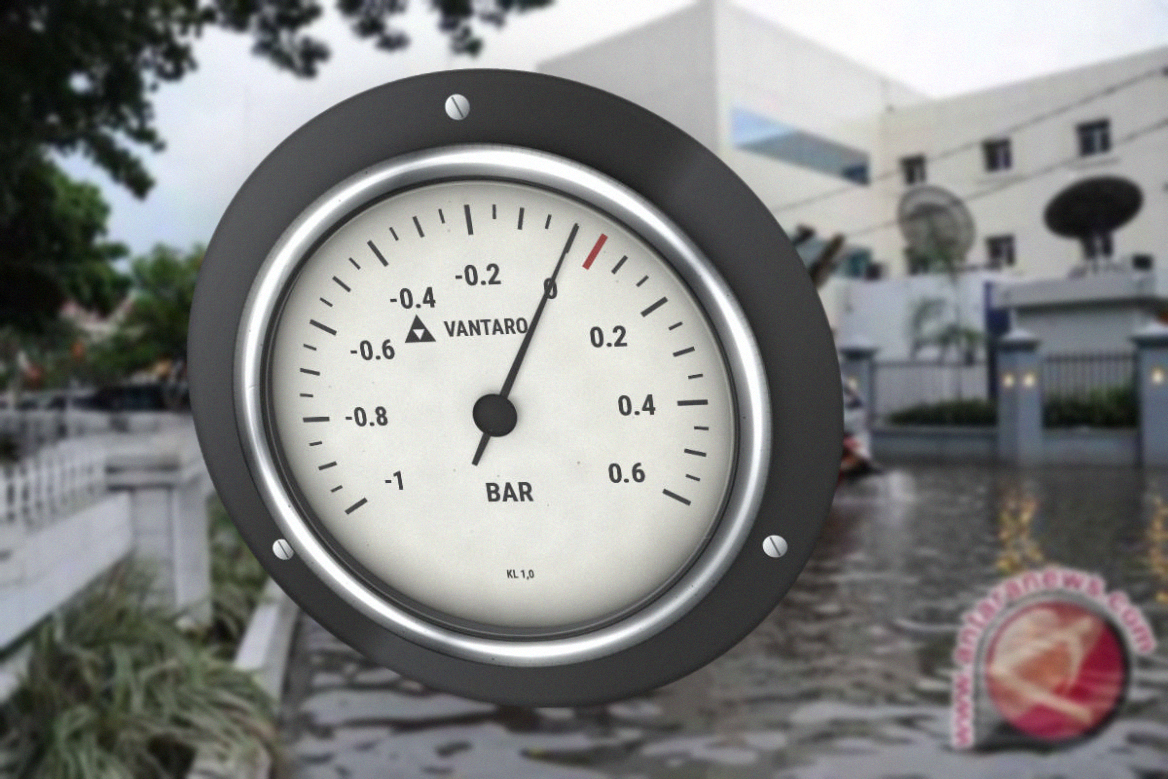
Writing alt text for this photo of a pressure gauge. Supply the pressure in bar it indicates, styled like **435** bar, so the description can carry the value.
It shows **0** bar
